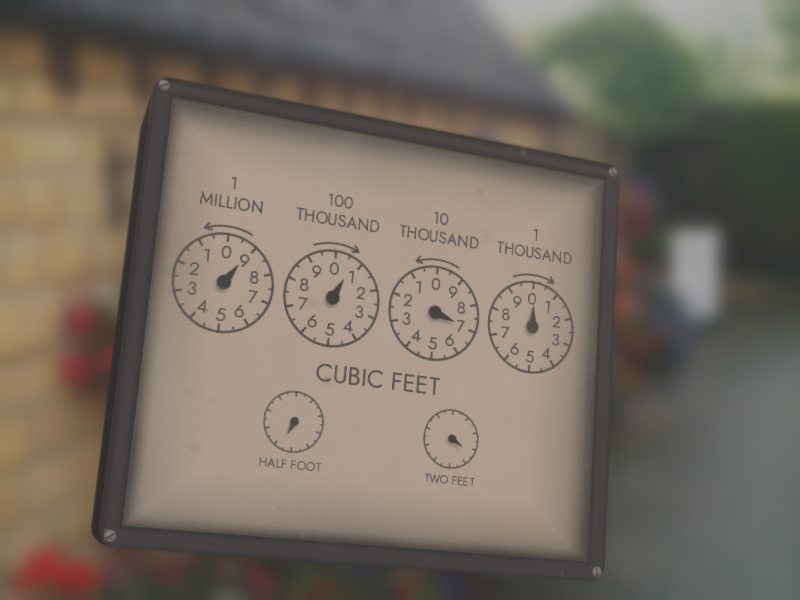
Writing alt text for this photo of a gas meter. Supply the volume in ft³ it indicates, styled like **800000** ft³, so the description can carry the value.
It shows **907000** ft³
